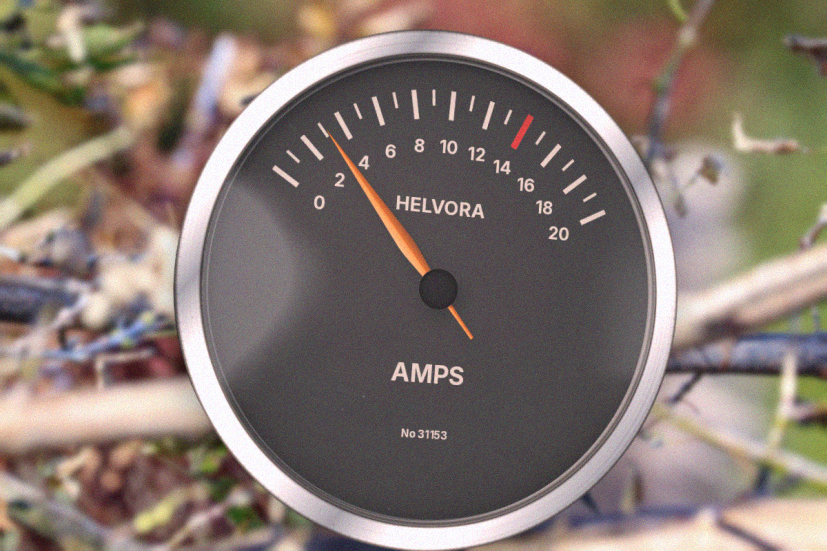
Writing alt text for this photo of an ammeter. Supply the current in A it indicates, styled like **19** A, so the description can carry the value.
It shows **3** A
